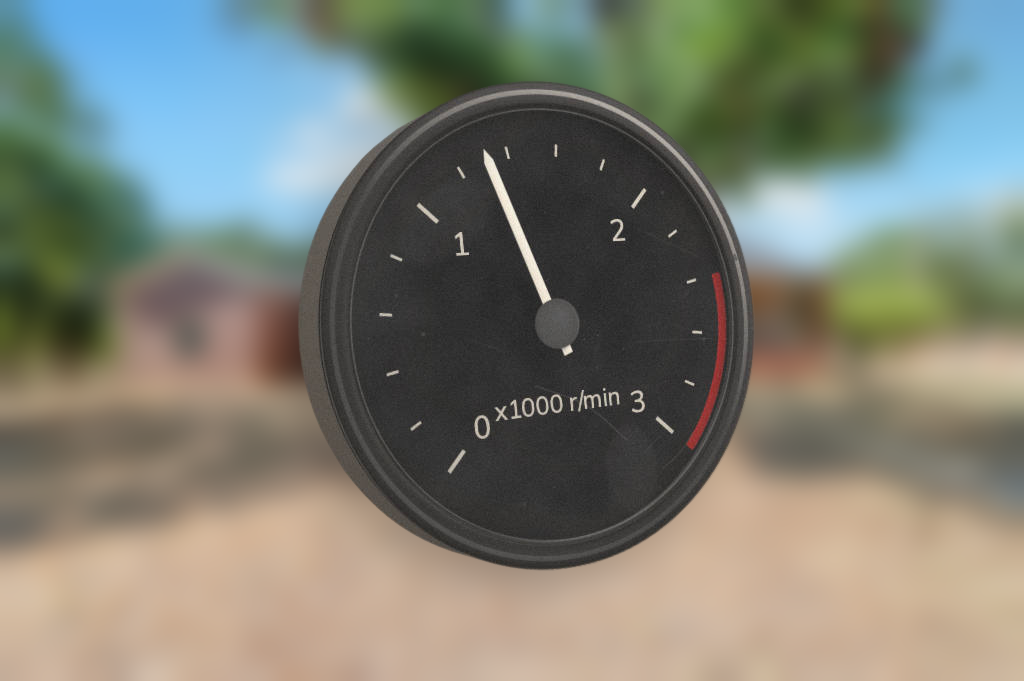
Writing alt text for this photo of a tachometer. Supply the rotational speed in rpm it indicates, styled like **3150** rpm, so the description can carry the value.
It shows **1300** rpm
